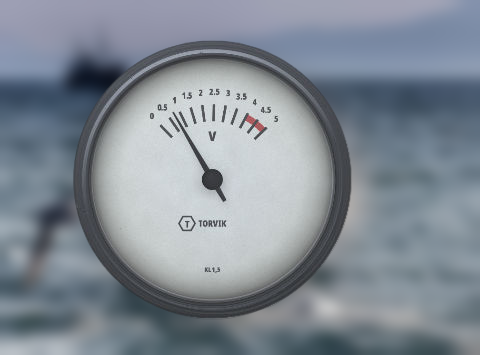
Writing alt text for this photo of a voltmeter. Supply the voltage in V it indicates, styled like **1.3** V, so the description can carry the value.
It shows **0.75** V
